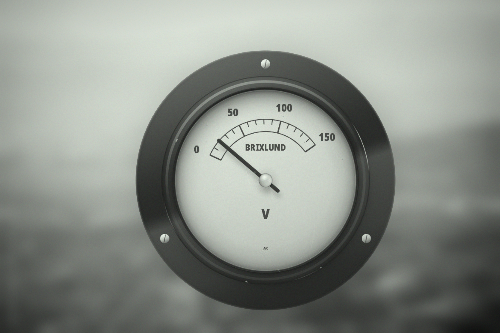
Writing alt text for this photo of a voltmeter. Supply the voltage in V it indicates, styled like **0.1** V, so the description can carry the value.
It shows **20** V
